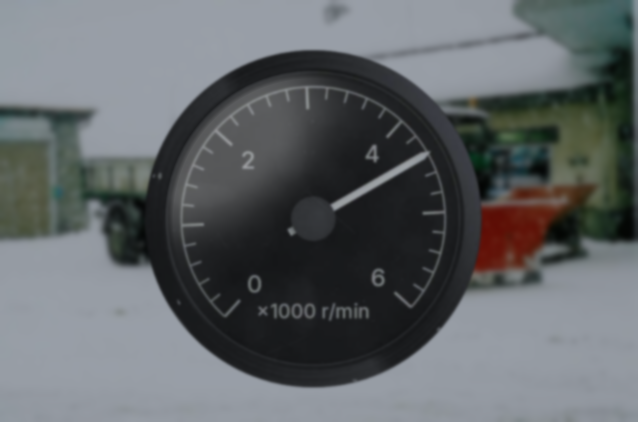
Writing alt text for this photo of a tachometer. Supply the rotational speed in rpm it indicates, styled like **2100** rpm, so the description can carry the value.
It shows **4400** rpm
